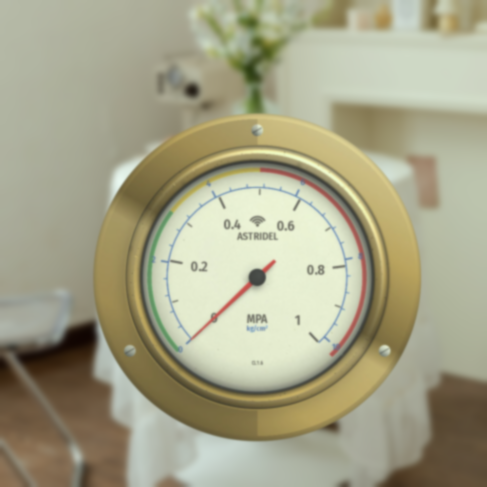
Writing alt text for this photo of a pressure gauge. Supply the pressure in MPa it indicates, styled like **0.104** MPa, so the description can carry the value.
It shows **0** MPa
